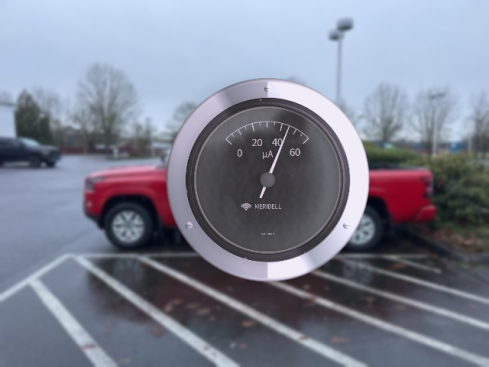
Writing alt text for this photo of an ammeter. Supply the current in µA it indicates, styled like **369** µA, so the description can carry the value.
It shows **45** µA
